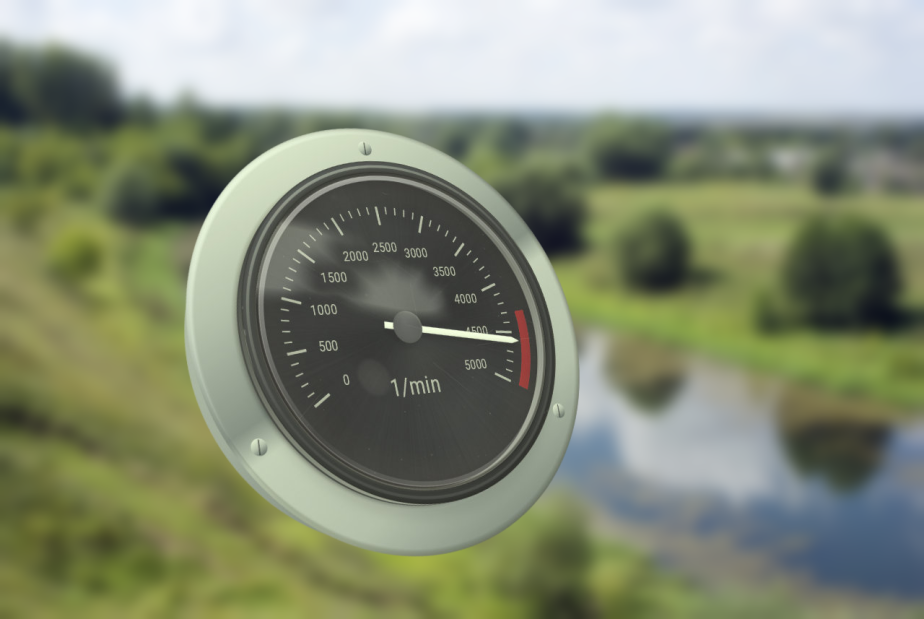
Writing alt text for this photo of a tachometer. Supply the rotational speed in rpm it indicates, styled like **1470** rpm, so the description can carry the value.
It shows **4600** rpm
